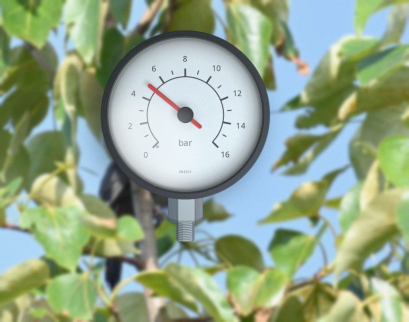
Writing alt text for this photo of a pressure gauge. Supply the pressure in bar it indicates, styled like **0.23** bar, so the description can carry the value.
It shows **5** bar
